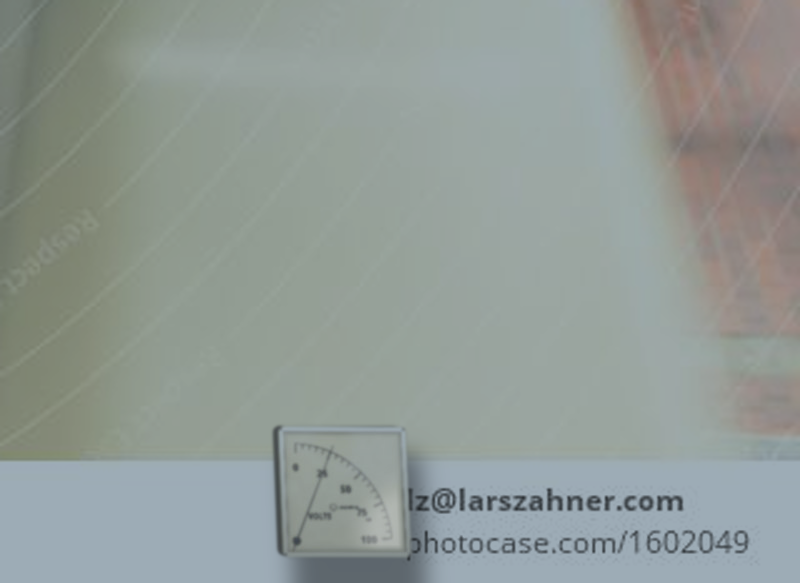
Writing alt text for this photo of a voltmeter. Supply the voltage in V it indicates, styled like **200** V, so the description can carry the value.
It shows **25** V
